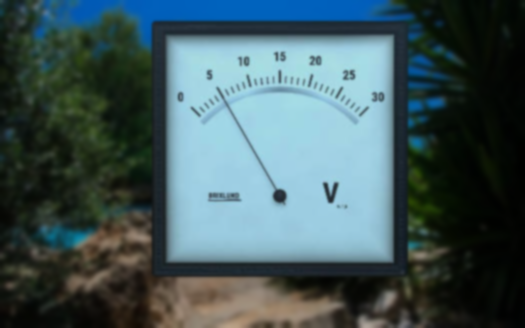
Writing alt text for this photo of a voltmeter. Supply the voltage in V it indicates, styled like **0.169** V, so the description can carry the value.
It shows **5** V
